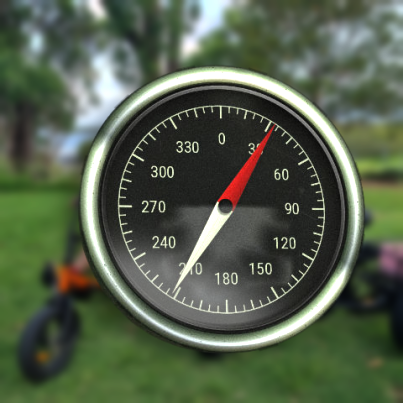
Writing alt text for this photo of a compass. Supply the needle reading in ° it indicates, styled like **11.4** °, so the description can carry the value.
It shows **32.5** °
